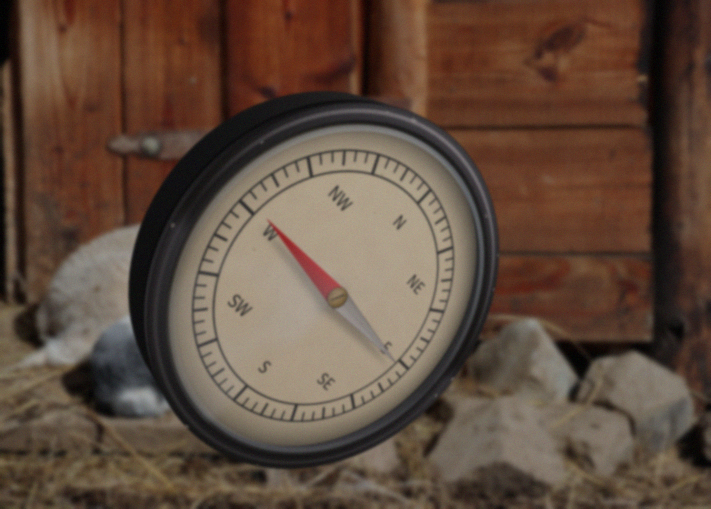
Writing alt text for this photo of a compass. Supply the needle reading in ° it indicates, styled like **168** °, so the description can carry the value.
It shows **272.5** °
